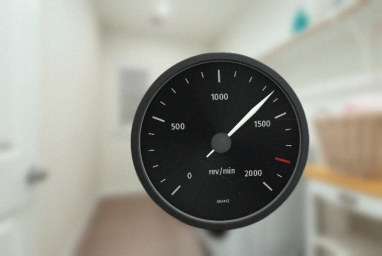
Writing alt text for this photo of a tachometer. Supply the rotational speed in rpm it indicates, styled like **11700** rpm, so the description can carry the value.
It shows **1350** rpm
